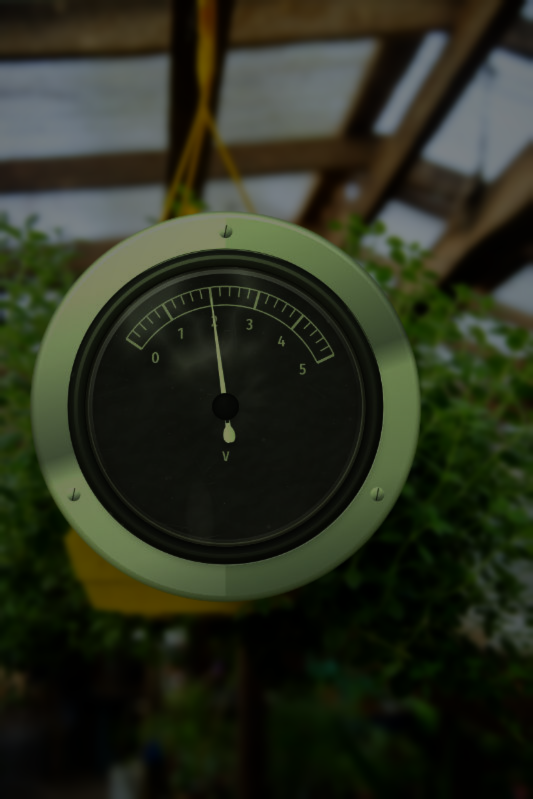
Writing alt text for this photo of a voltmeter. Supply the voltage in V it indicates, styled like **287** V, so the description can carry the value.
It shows **2** V
